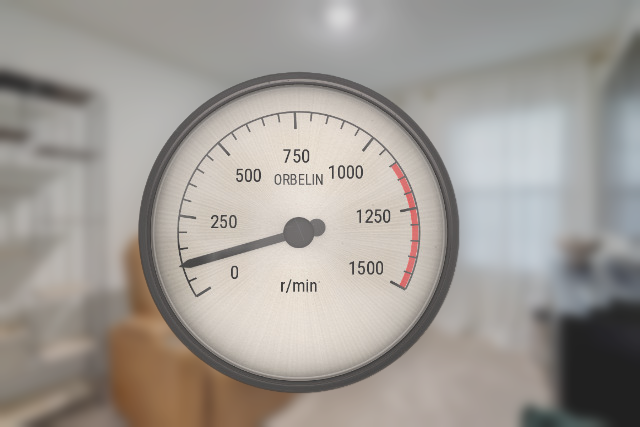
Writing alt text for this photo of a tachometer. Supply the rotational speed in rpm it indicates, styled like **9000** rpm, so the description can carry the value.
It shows **100** rpm
